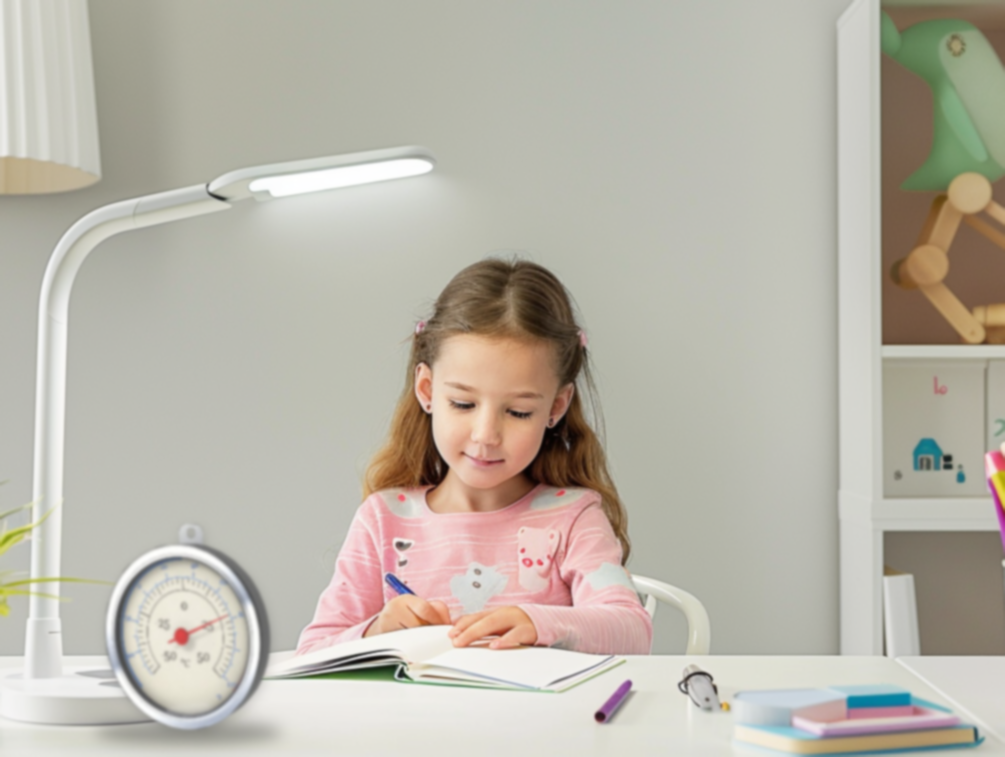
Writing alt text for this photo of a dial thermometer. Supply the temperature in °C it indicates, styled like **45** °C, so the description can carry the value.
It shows **25** °C
